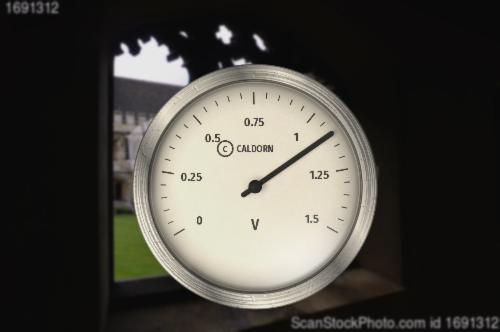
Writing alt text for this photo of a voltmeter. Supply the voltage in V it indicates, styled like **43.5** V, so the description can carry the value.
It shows **1.1** V
